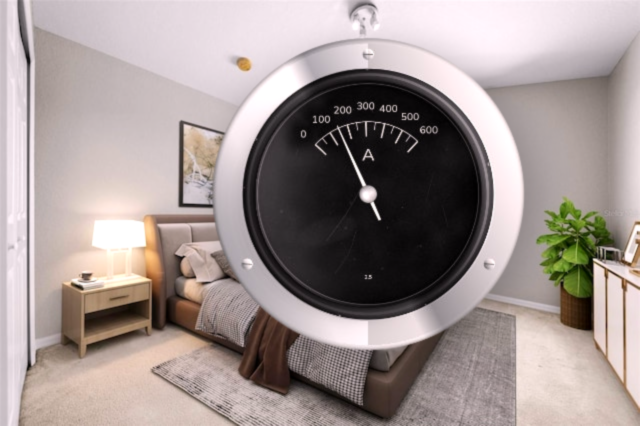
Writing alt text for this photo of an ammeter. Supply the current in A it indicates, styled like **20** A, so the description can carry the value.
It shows **150** A
